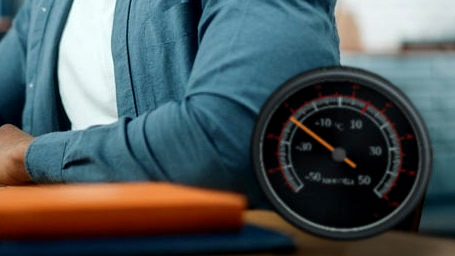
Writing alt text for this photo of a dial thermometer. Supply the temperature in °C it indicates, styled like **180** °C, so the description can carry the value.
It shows **-20** °C
